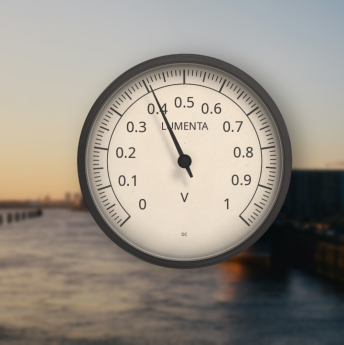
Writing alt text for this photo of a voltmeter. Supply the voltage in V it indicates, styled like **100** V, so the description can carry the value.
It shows **0.41** V
